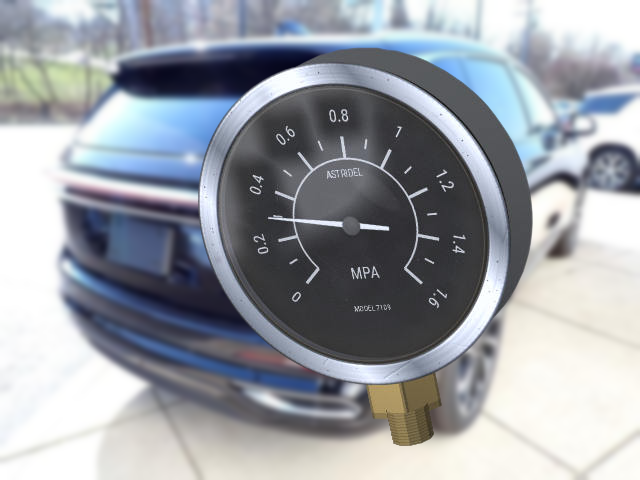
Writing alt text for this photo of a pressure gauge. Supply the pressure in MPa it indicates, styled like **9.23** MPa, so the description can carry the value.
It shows **0.3** MPa
